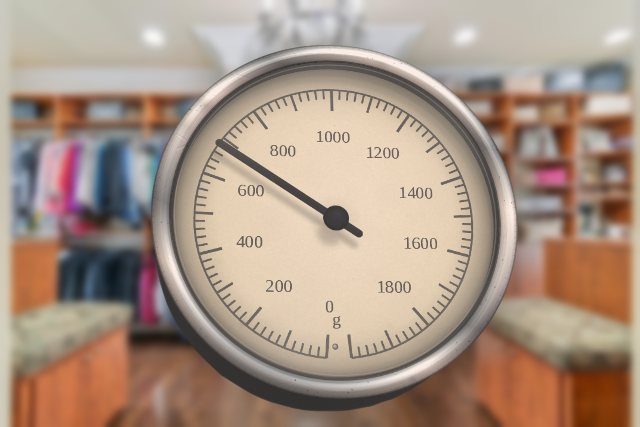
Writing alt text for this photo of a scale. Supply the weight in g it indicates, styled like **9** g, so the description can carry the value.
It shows **680** g
